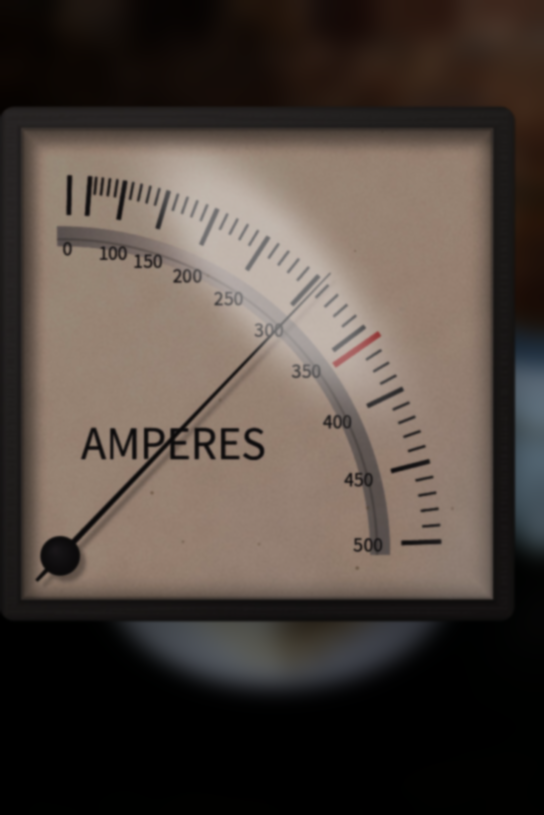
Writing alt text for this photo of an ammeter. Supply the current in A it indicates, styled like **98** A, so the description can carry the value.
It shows **305** A
